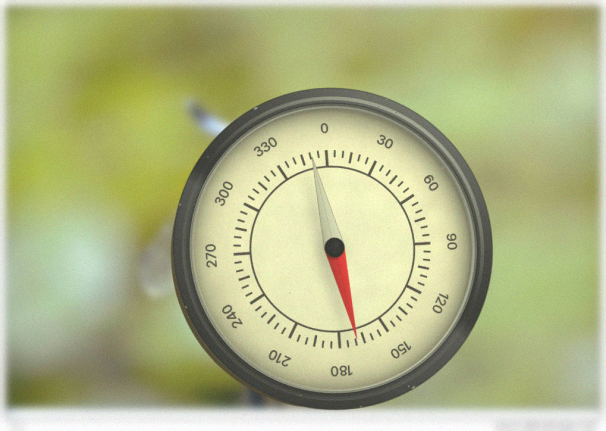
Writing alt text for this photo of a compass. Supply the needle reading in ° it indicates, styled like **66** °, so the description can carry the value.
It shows **170** °
